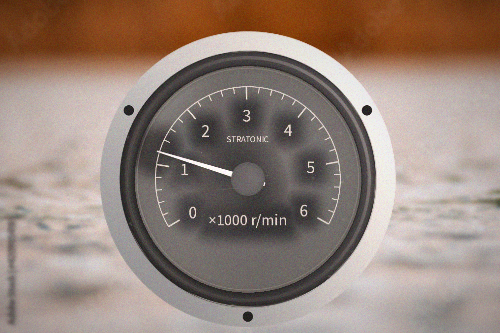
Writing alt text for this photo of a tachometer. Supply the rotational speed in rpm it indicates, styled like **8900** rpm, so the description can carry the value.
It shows **1200** rpm
